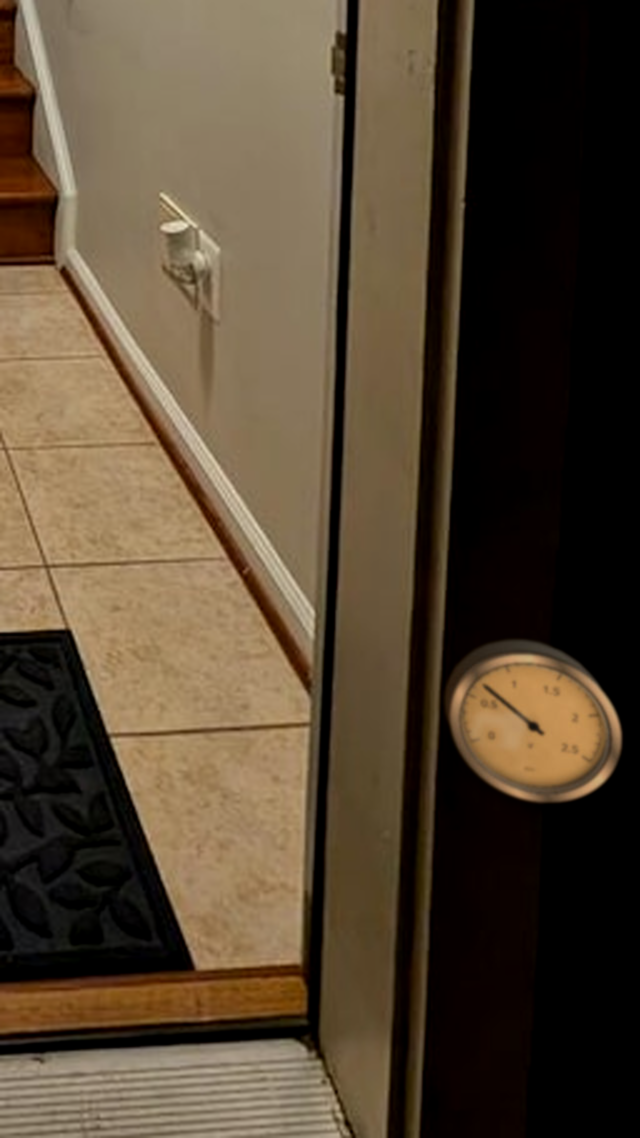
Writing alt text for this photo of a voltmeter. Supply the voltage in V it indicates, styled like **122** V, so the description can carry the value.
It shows **0.7** V
